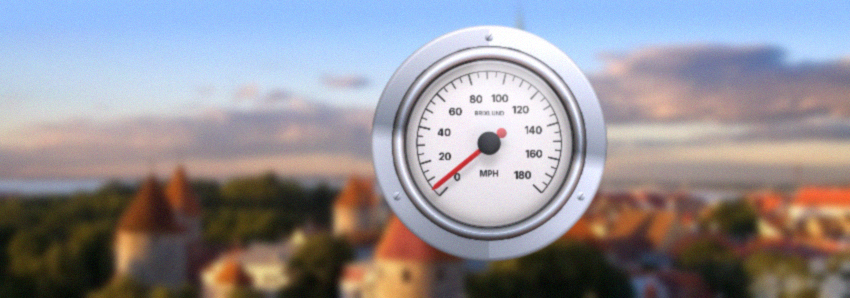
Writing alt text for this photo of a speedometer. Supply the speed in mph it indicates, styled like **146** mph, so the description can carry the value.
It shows **5** mph
